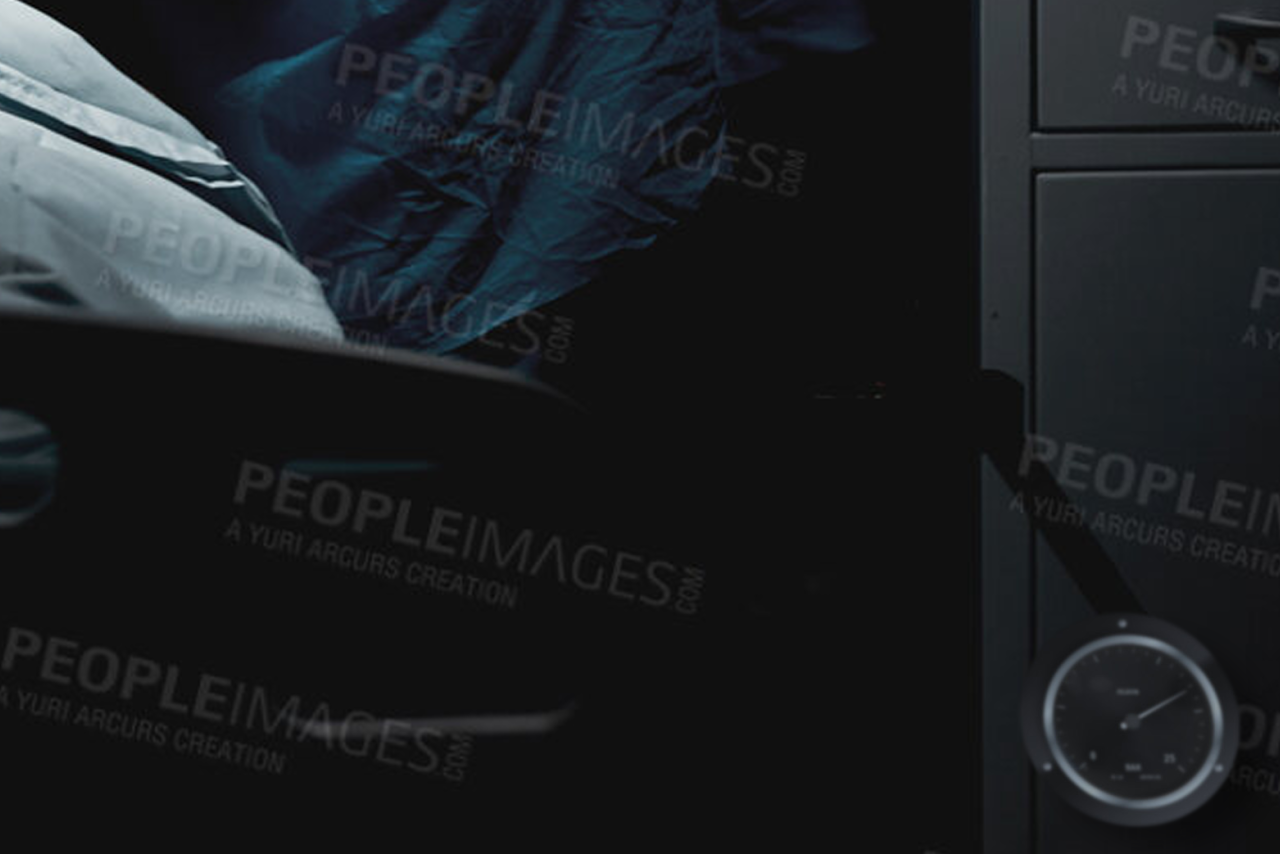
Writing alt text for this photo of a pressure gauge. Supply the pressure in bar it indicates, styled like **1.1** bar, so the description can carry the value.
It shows **18** bar
